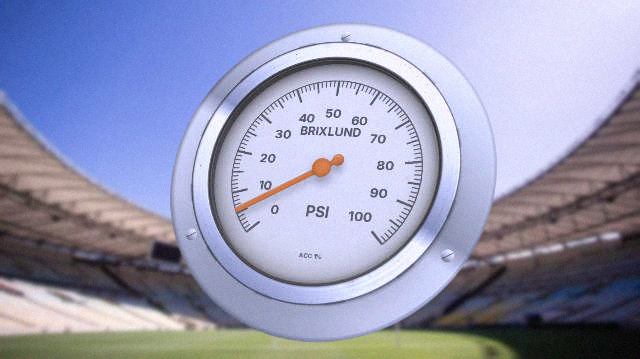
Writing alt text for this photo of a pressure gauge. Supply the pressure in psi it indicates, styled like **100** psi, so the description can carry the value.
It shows **5** psi
